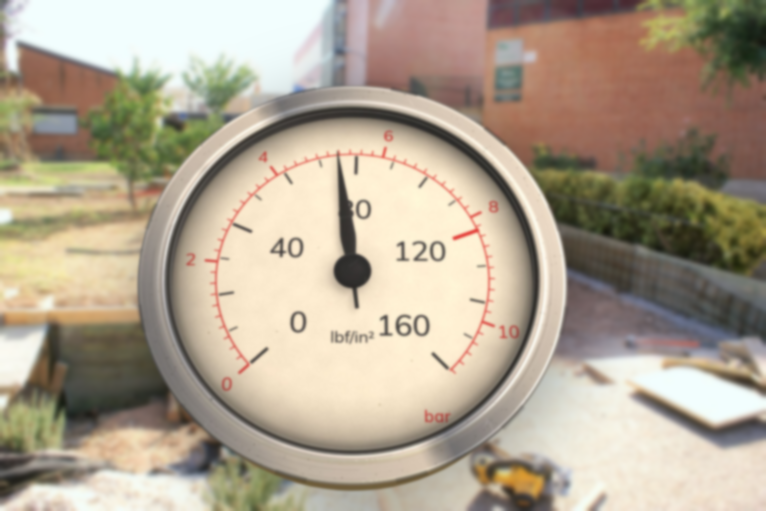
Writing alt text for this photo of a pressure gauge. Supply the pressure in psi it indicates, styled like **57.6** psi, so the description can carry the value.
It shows **75** psi
